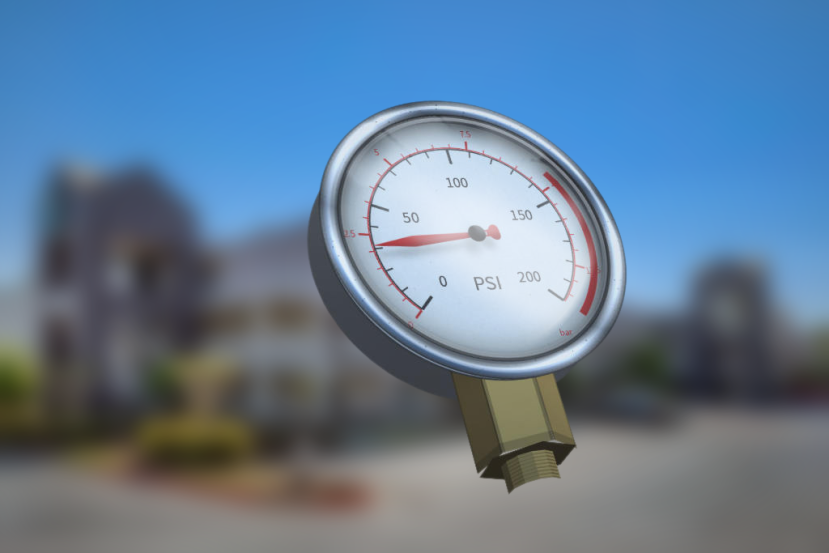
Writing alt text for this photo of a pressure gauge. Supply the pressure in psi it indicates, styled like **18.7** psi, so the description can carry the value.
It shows **30** psi
